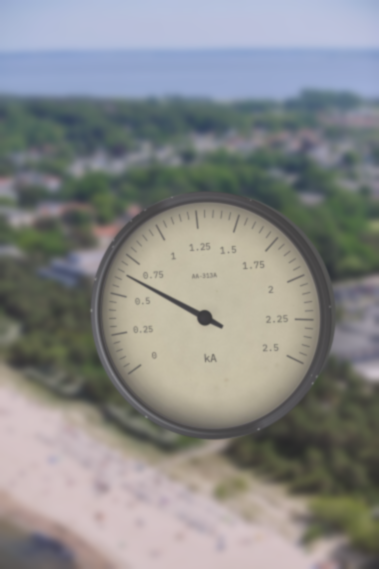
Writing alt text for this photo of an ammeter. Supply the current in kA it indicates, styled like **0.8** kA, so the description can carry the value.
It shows **0.65** kA
